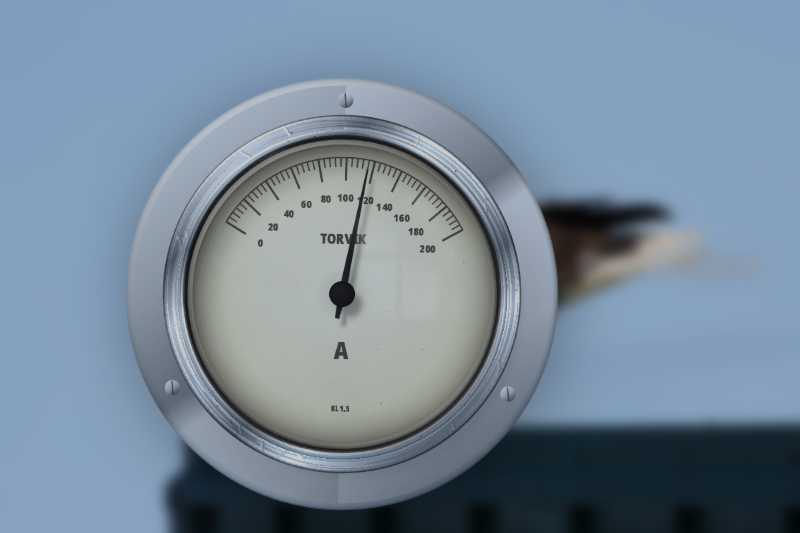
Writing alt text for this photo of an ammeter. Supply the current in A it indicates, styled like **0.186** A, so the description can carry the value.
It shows **116** A
